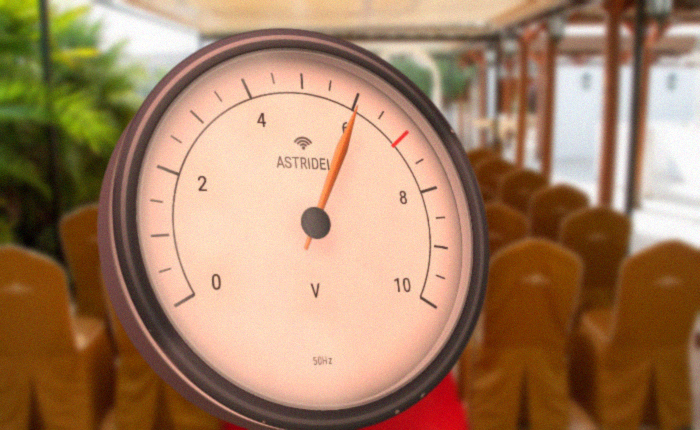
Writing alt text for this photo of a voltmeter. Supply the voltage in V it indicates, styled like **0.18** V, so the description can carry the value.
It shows **6** V
